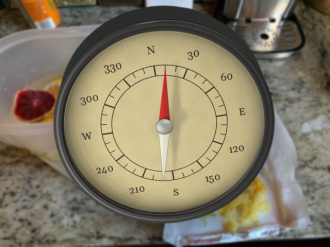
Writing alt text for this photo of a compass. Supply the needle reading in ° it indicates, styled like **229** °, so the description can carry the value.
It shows **10** °
